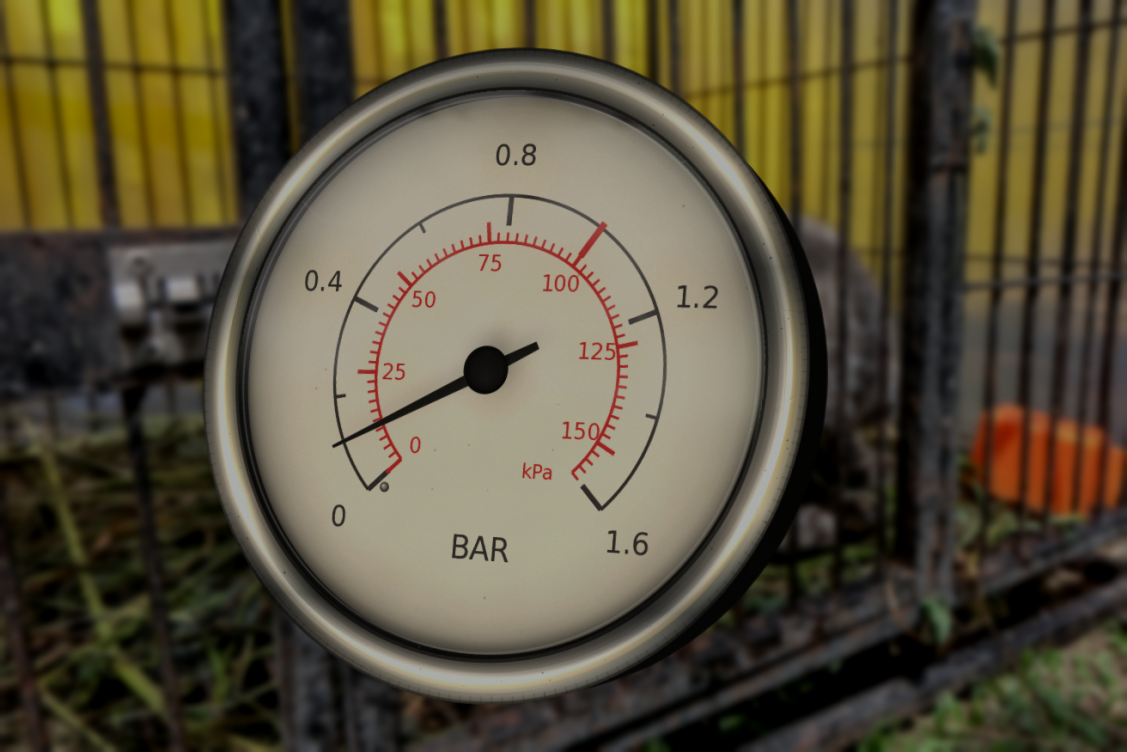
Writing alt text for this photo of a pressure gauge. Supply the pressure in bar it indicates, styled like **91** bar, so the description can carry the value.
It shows **0.1** bar
